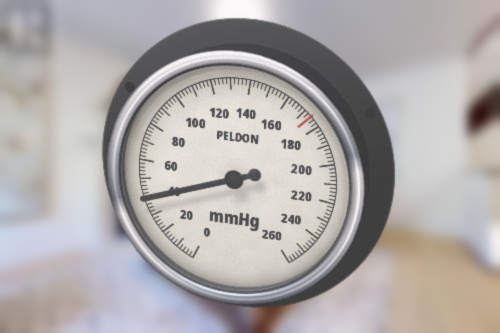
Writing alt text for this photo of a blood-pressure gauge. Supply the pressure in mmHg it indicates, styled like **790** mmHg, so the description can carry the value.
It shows **40** mmHg
